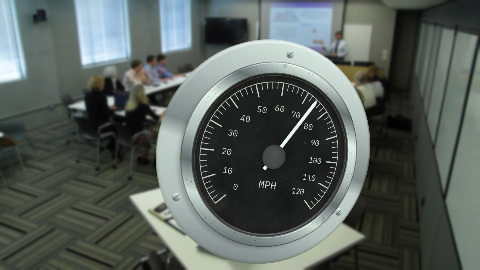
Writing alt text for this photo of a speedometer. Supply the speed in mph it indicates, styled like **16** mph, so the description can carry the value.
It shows **74** mph
